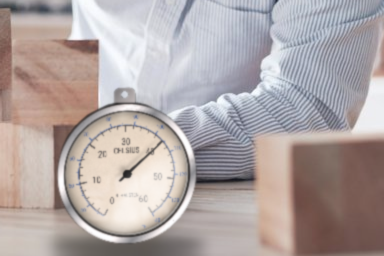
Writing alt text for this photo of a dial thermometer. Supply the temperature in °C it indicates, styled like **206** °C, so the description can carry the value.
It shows **40** °C
